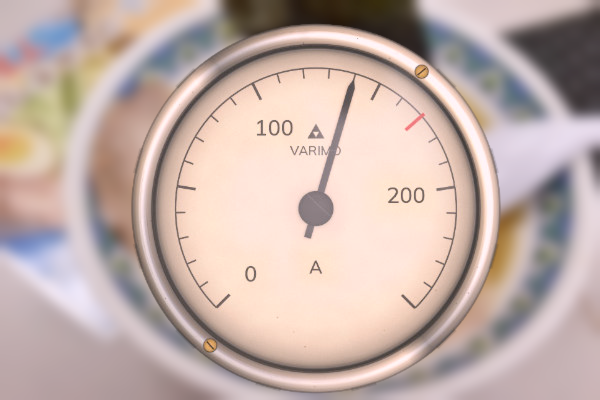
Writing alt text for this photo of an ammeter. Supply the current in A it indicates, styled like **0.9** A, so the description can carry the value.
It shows **140** A
